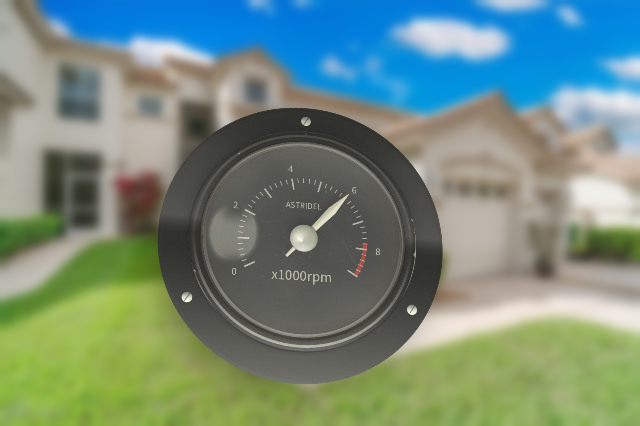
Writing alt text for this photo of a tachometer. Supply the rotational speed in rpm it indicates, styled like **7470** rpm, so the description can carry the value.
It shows **6000** rpm
